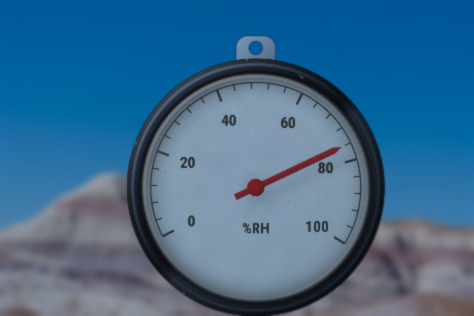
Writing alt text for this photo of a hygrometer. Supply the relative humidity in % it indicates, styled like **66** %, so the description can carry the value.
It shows **76** %
